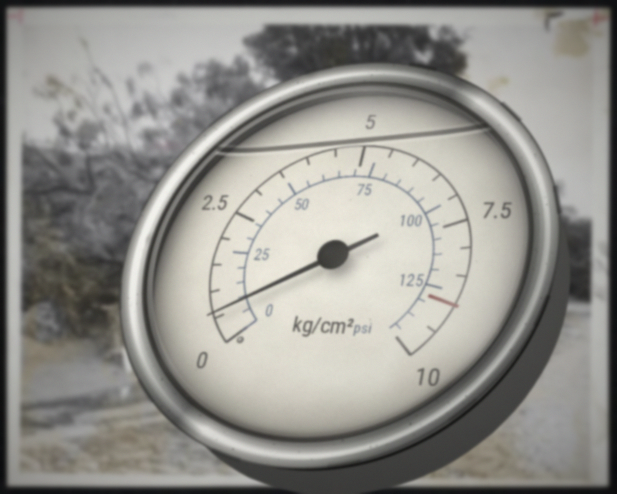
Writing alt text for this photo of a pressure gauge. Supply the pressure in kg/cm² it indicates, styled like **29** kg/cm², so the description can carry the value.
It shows **0.5** kg/cm²
